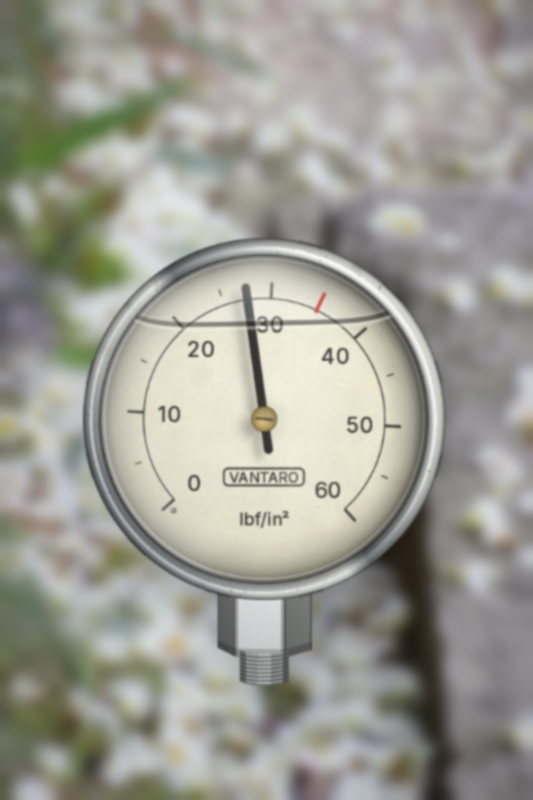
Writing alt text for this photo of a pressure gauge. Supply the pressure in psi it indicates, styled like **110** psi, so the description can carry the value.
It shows **27.5** psi
